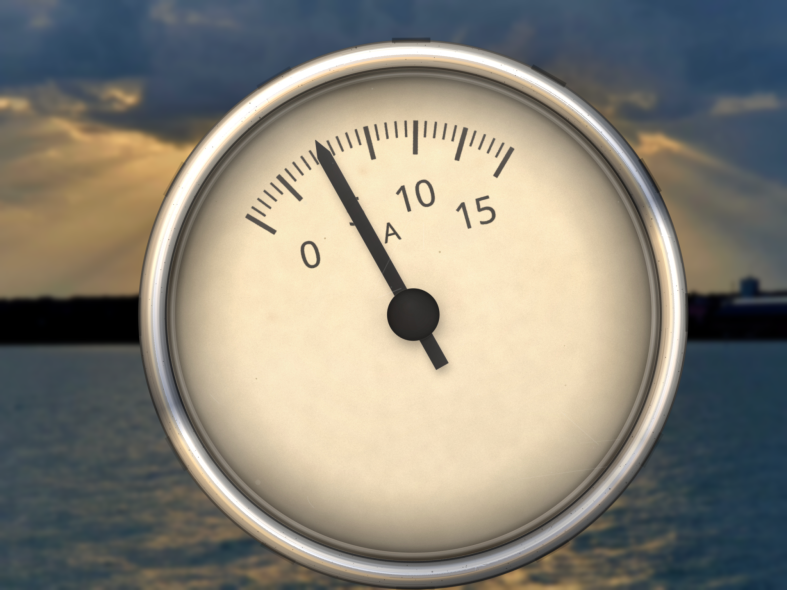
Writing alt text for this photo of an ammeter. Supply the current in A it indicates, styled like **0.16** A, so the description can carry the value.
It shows **5** A
